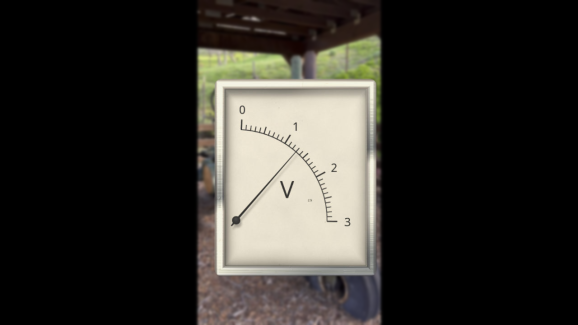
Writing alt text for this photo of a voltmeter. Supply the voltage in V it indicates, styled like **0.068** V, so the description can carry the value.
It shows **1.3** V
